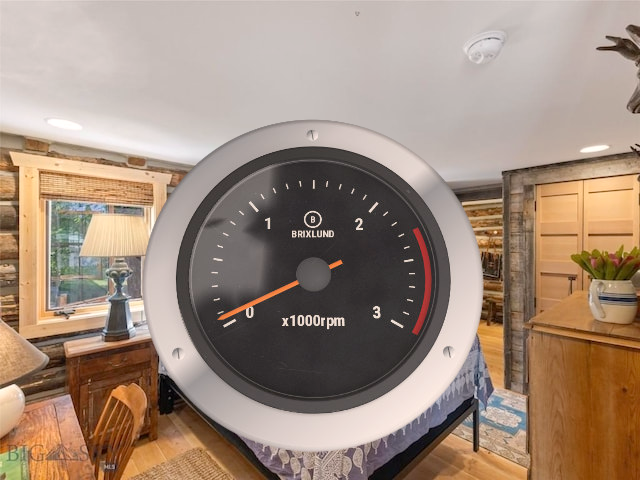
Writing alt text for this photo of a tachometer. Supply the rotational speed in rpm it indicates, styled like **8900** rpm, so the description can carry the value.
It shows **50** rpm
